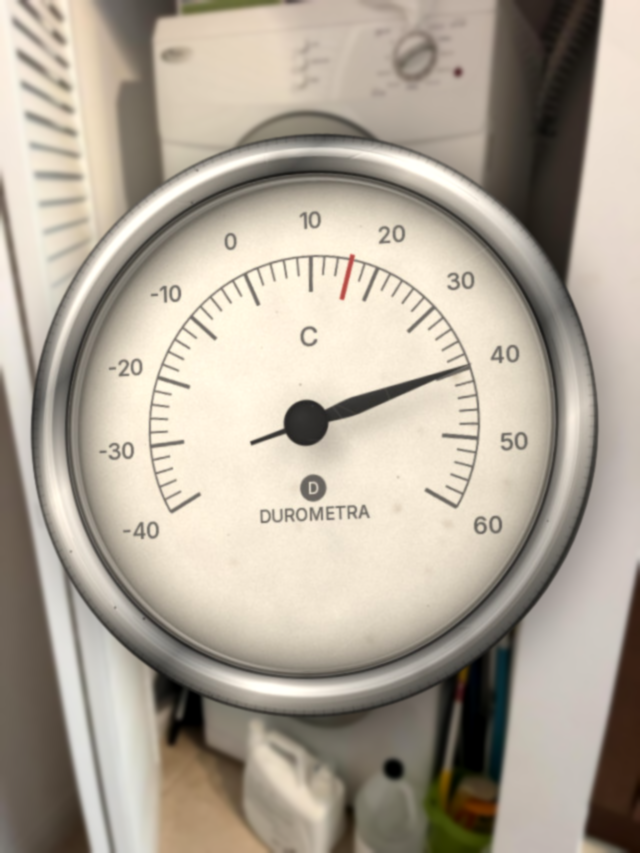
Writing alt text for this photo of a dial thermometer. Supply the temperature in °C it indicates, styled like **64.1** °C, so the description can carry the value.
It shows **40** °C
